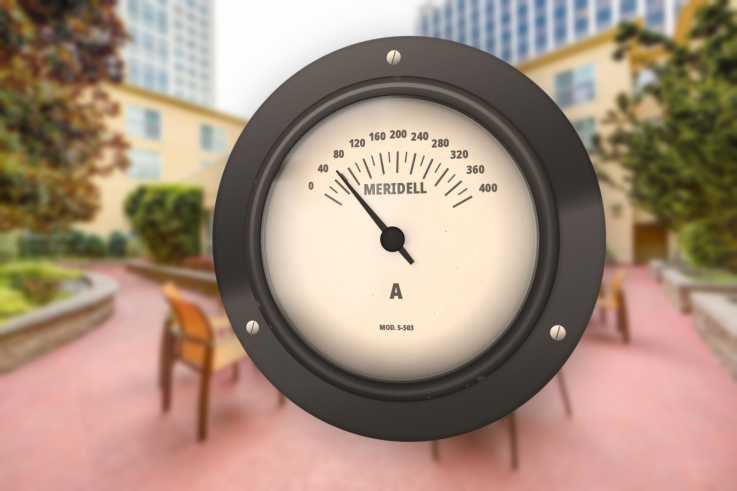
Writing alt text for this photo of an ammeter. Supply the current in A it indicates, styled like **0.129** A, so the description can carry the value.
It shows **60** A
